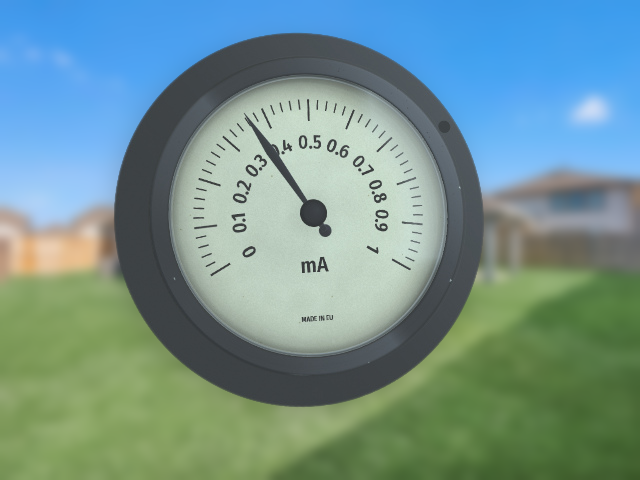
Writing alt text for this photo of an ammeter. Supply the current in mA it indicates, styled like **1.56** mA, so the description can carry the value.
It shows **0.36** mA
